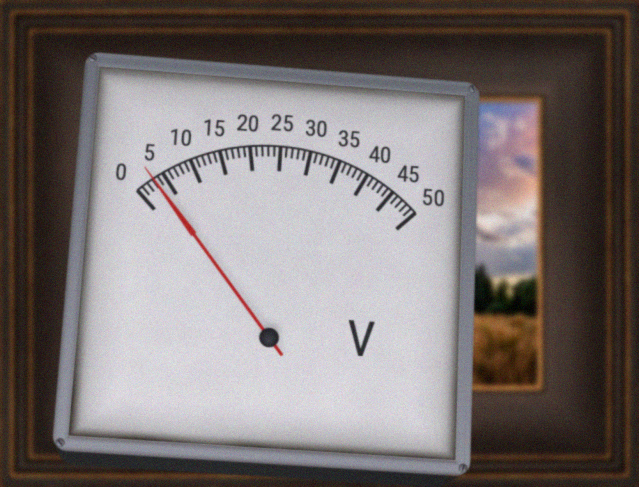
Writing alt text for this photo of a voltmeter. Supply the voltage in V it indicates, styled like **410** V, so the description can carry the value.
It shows **3** V
